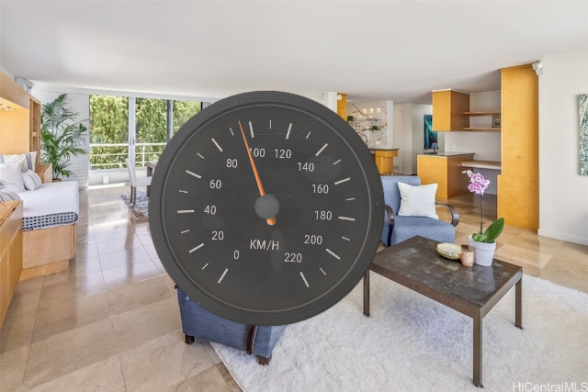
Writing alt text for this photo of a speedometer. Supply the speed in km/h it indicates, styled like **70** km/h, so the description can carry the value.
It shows **95** km/h
